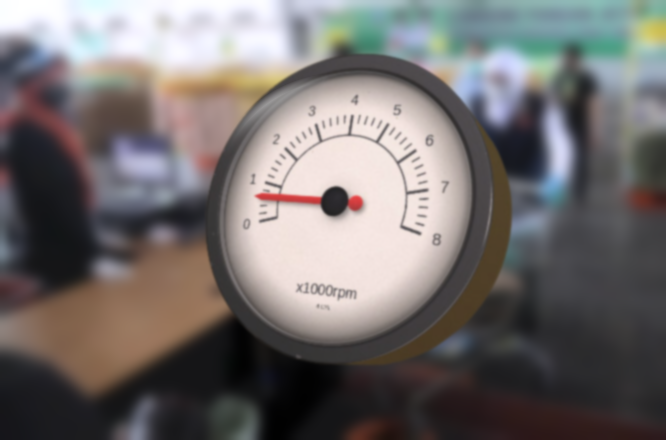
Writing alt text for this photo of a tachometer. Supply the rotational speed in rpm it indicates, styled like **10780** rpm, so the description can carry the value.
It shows **600** rpm
